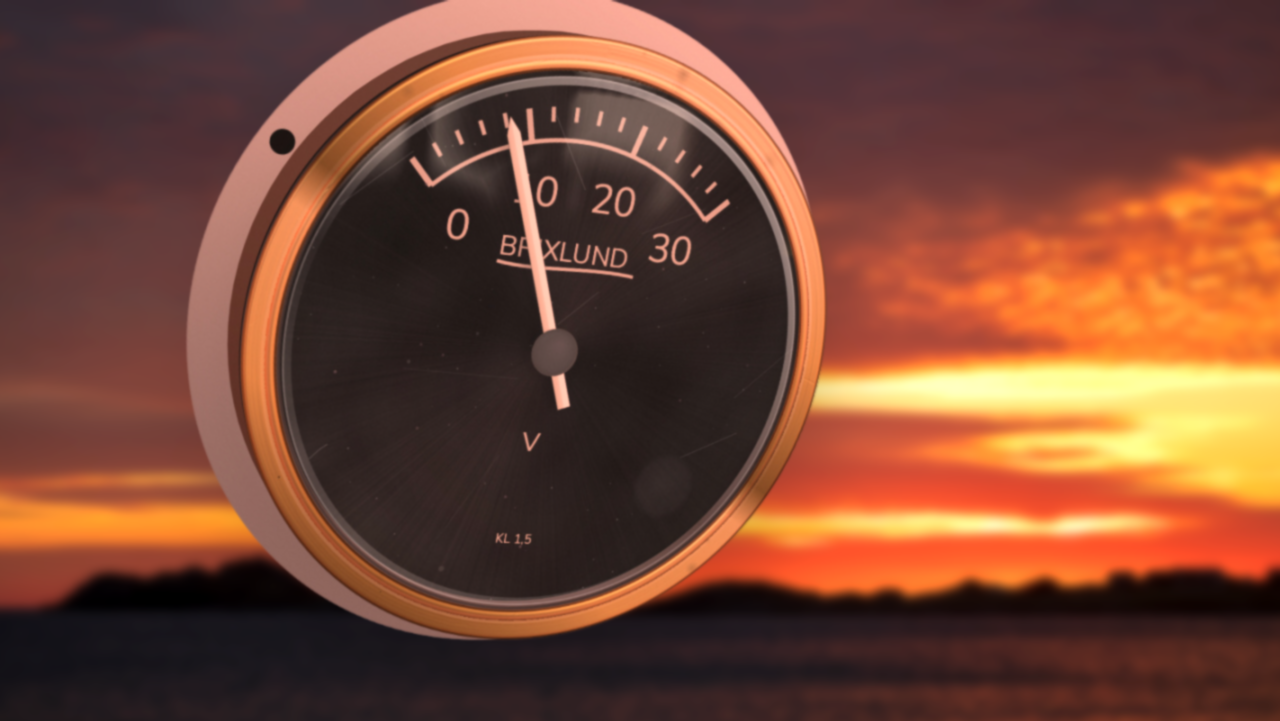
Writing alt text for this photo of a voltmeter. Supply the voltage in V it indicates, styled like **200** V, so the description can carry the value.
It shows **8** V
